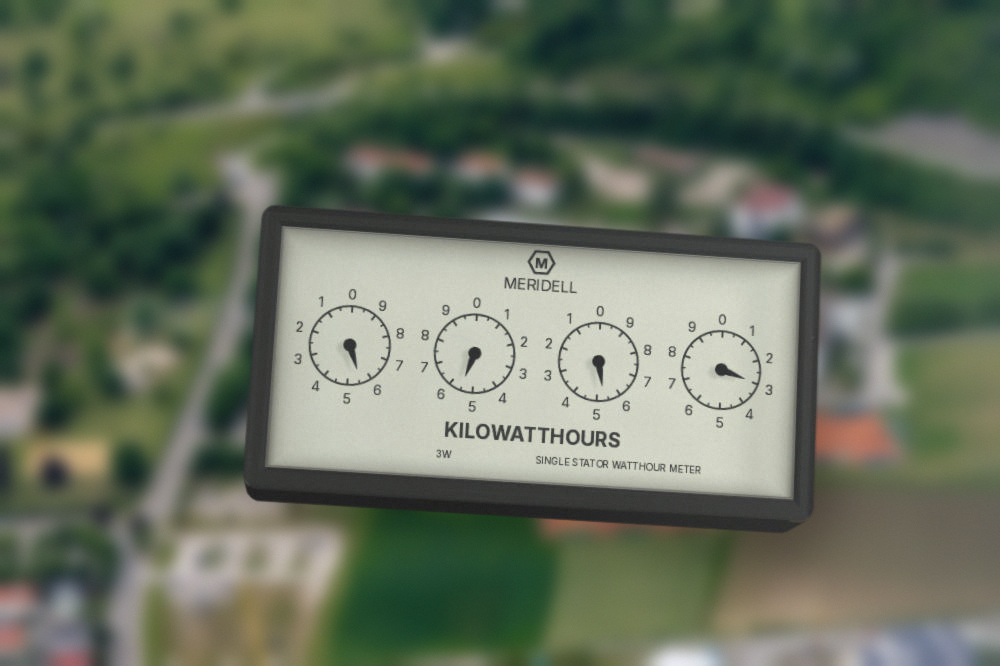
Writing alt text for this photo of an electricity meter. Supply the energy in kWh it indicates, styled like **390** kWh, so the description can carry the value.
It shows **5553** kWh
